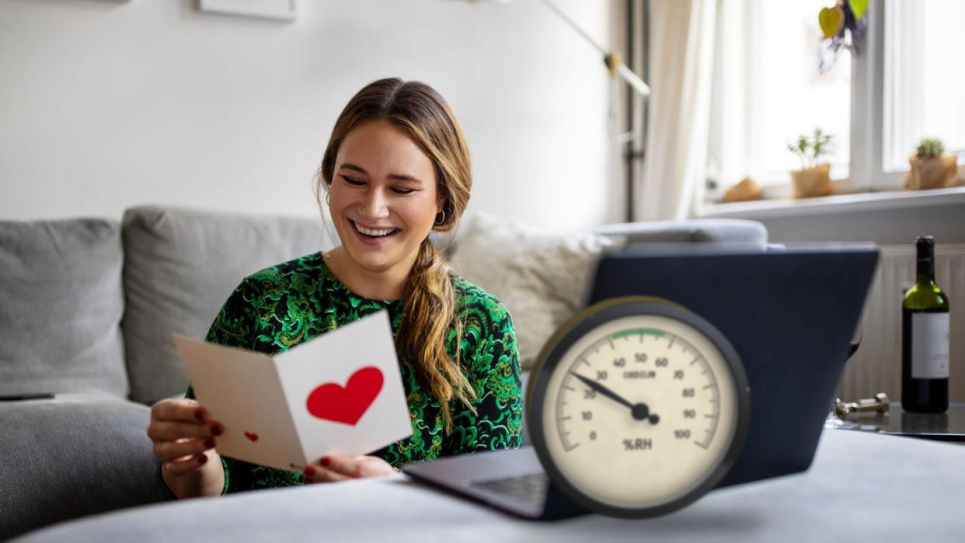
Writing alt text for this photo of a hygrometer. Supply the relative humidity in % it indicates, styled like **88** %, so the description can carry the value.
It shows **25** %
